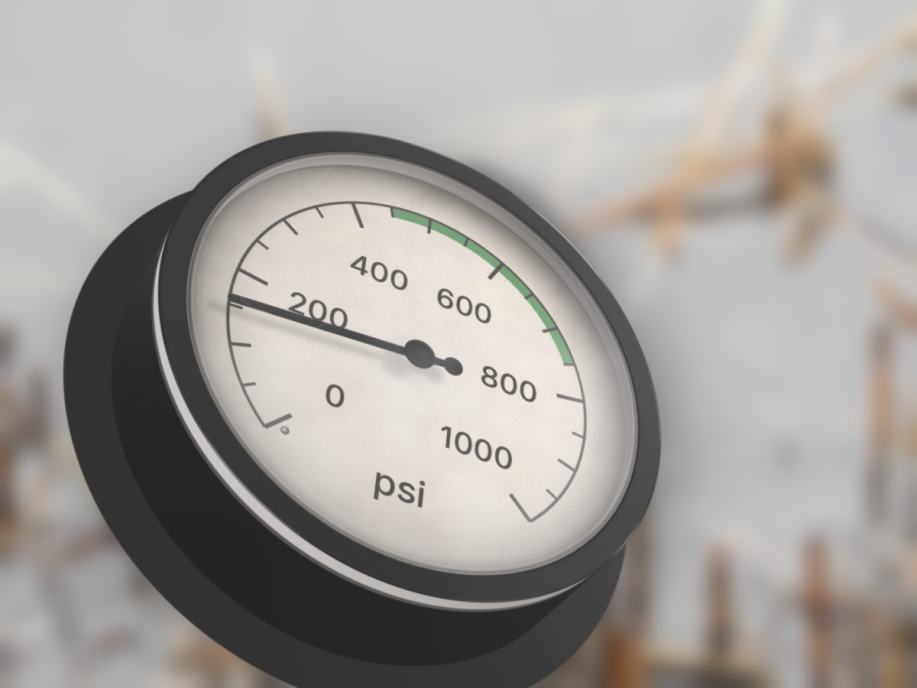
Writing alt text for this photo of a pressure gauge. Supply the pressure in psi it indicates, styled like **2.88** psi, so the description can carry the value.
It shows **150** psi
